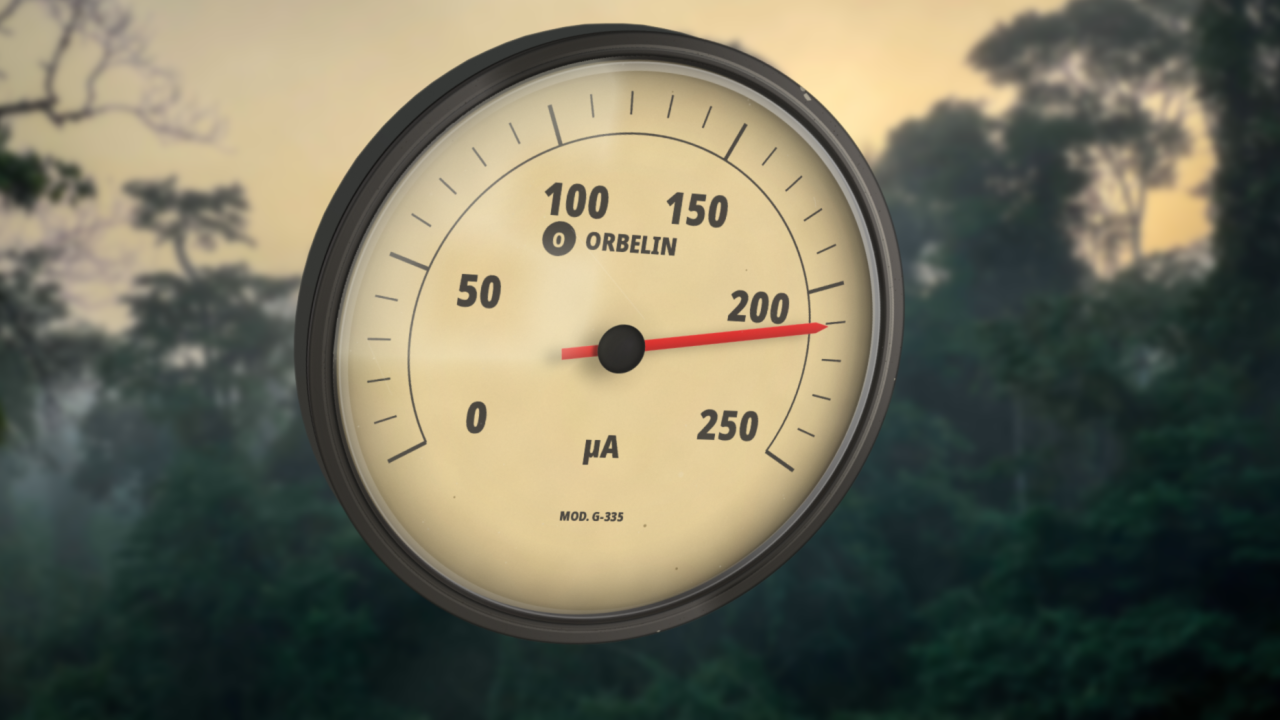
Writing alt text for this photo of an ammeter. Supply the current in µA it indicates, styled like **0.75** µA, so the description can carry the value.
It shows **210** µA
